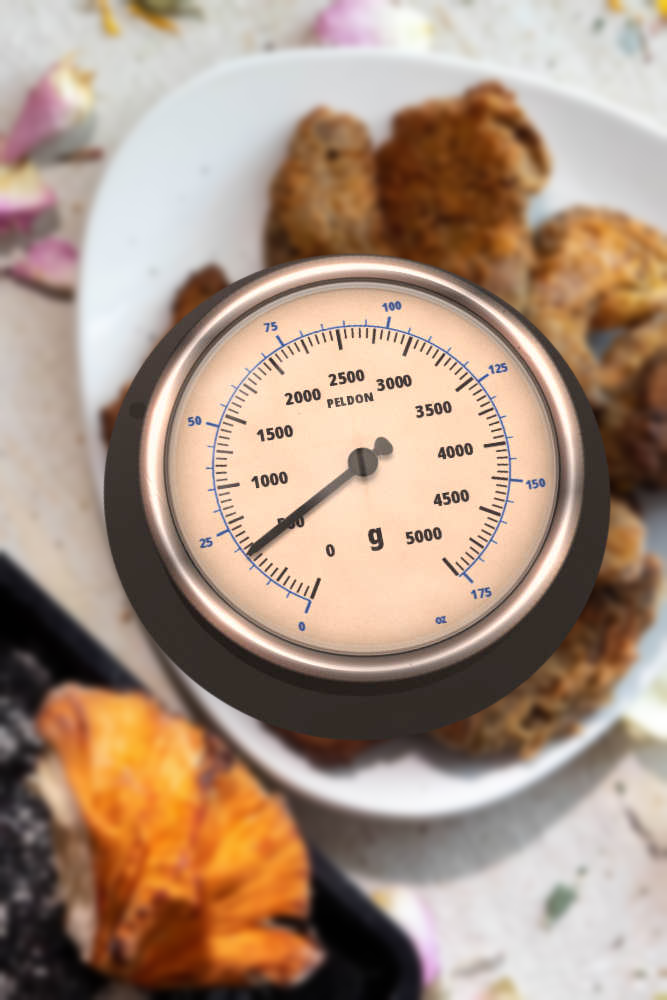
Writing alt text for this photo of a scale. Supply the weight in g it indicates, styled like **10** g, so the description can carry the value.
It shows **500** g
